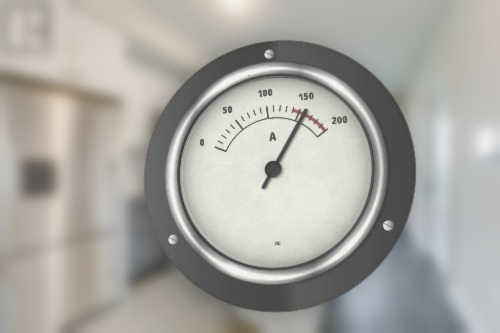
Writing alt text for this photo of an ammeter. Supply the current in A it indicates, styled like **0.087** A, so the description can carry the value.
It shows **160** A
